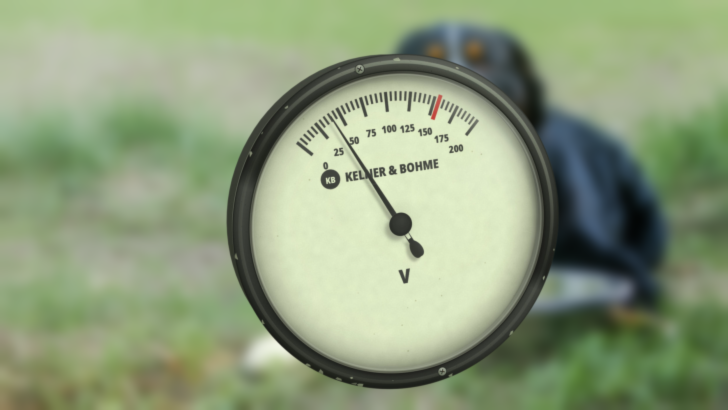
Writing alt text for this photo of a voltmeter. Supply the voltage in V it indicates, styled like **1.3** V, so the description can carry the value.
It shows **40** V
